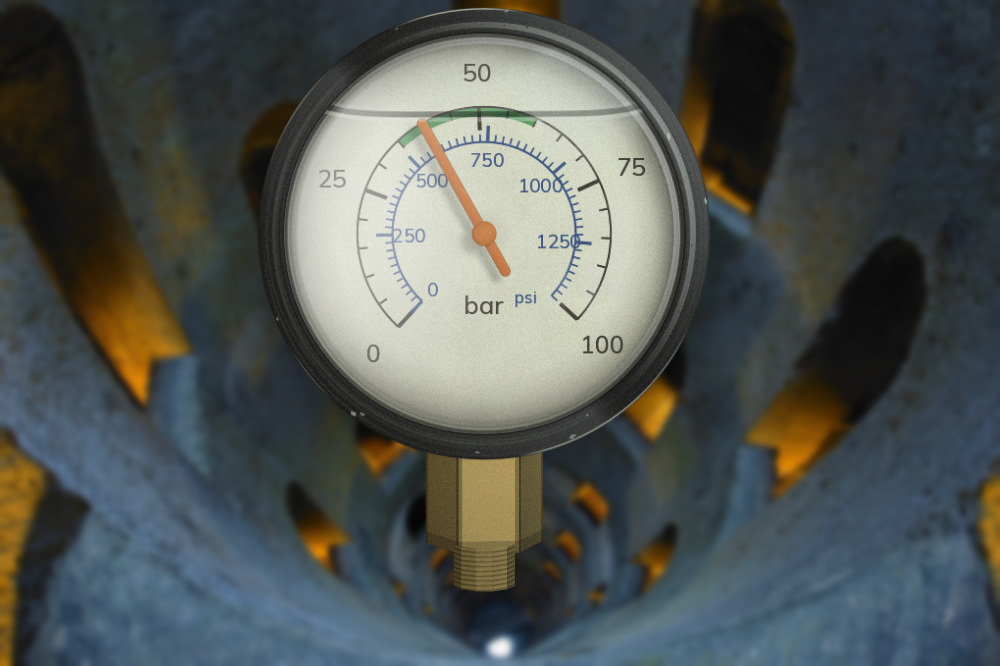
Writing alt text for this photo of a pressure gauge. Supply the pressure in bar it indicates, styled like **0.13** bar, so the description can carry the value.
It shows **40** bar
